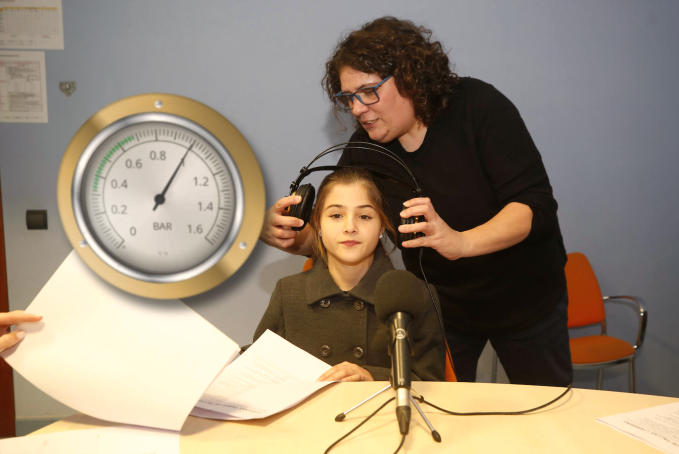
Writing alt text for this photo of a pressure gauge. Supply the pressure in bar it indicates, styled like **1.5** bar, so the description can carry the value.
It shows **1** bar
